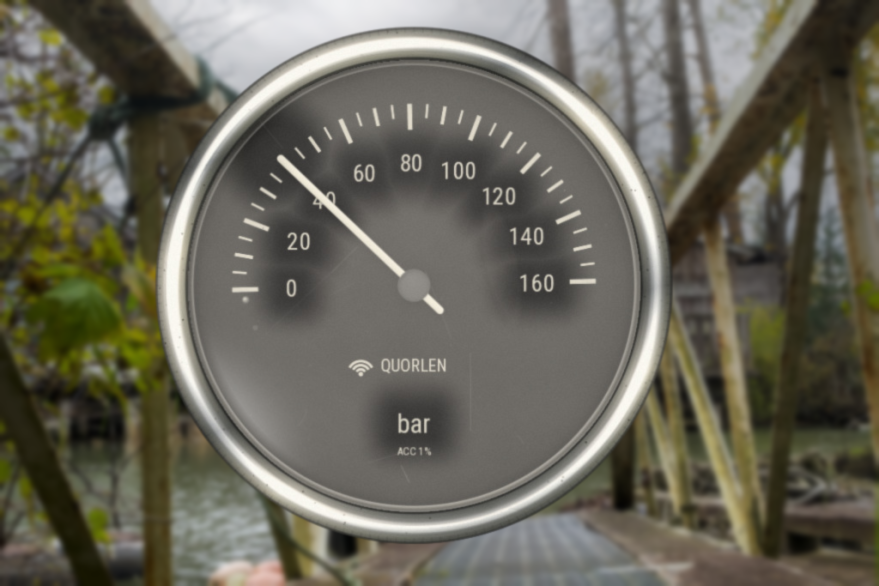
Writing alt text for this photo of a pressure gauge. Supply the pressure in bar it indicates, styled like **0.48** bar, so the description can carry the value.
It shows **40** bar
